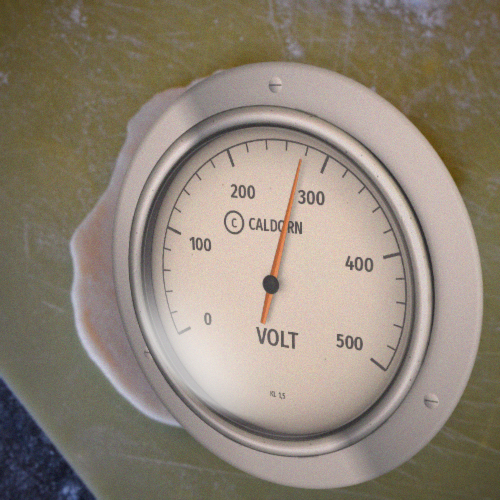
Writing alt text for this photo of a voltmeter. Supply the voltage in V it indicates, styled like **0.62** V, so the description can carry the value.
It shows **280** V
